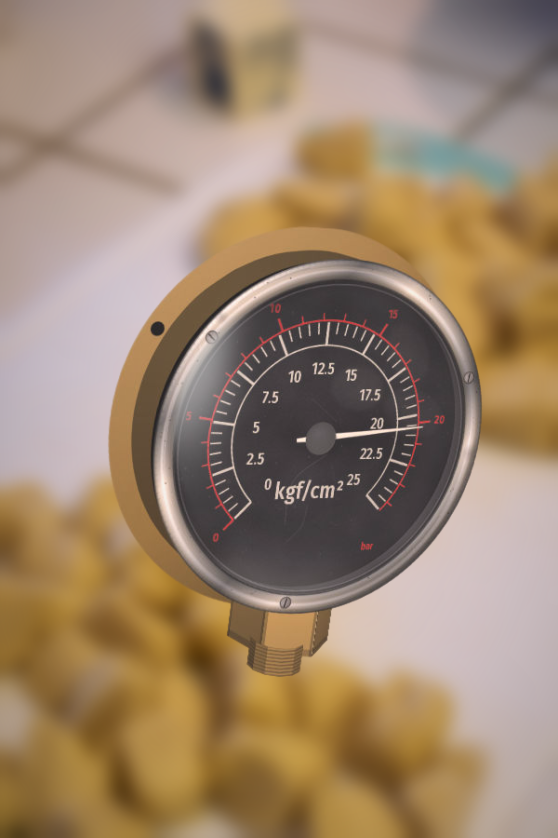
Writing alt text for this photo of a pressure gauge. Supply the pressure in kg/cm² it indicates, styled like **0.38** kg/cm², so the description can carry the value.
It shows **20.5** kg/cm²
